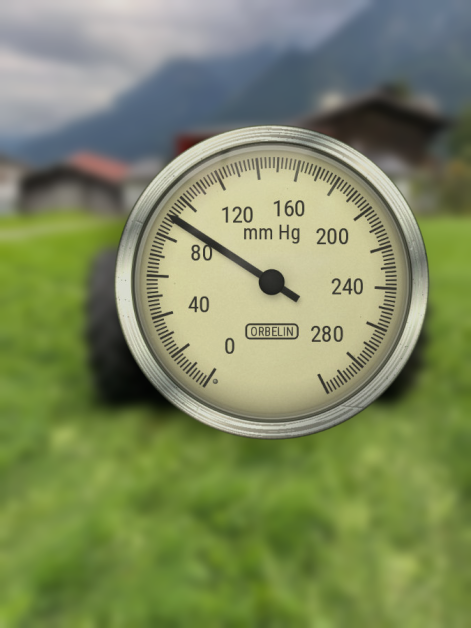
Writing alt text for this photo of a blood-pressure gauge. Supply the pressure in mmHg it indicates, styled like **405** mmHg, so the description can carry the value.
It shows **90** mmHg
